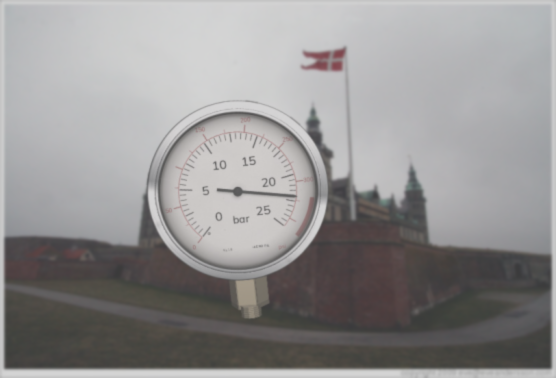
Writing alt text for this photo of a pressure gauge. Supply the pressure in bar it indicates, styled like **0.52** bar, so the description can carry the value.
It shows **22** bar
